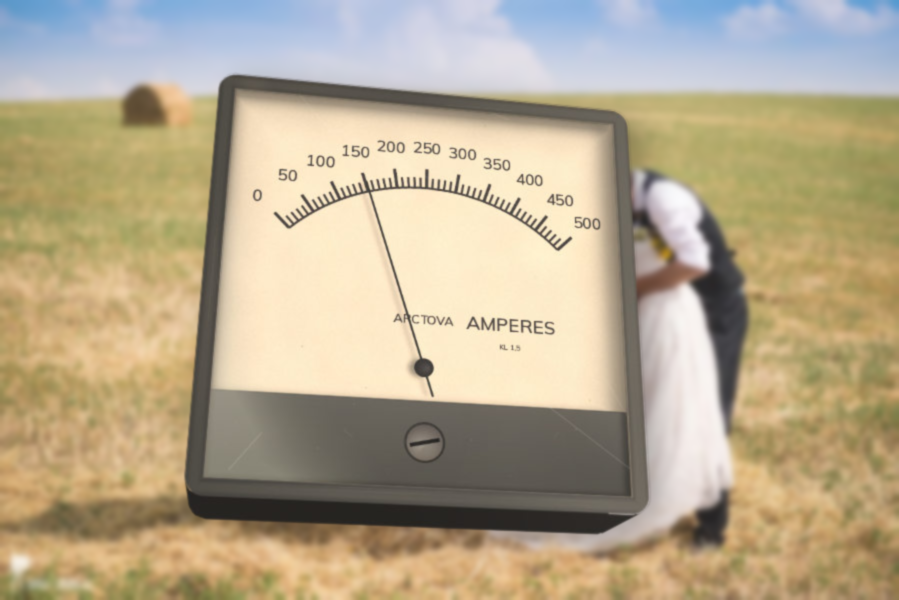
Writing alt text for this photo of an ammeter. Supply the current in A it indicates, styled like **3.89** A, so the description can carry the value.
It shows **150** A
